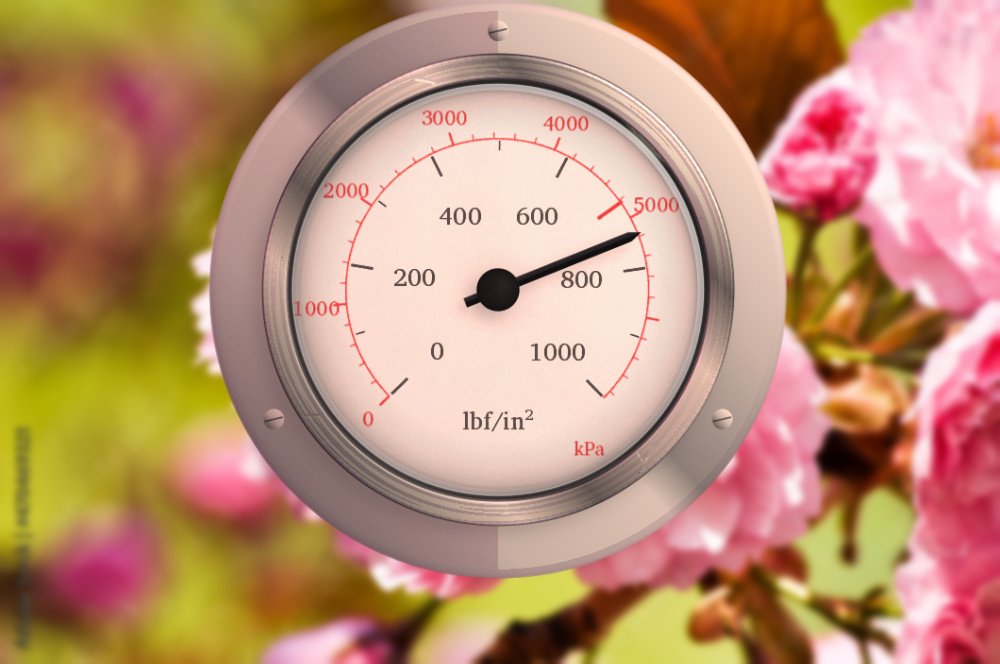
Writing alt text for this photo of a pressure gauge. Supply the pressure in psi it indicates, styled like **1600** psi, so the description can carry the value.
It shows **750** psi
